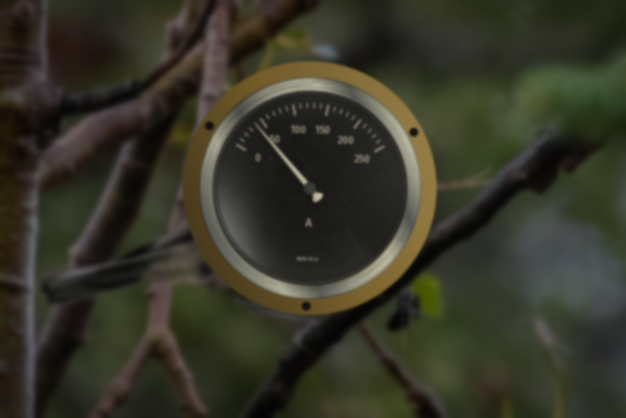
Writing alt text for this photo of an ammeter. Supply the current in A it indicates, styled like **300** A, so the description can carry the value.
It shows **40** A
